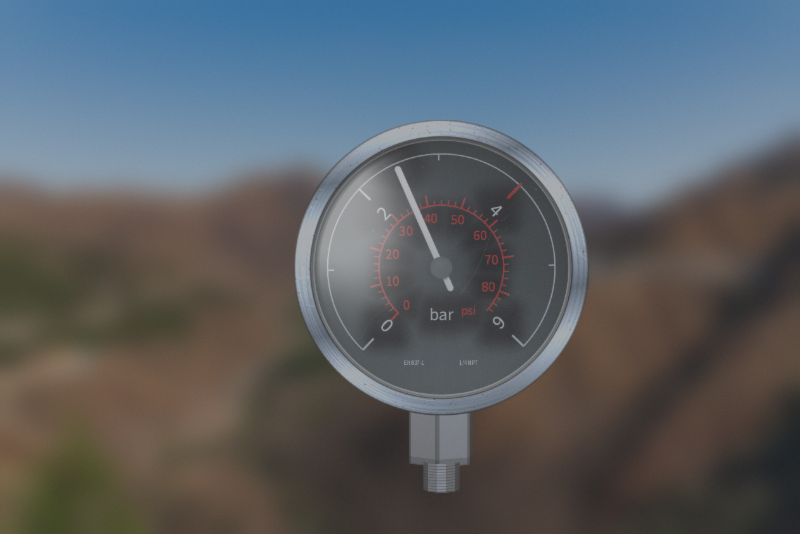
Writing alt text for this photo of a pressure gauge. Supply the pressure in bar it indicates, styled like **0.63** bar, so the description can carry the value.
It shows **2.5** bar
